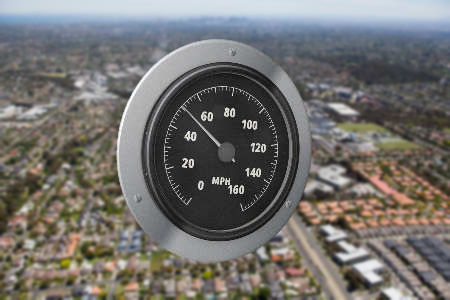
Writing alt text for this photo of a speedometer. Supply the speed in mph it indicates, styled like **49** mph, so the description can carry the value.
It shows **50** mph
